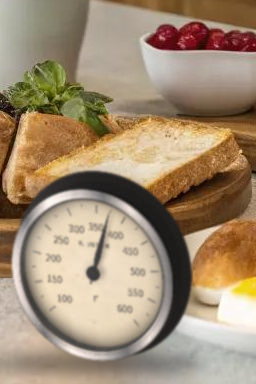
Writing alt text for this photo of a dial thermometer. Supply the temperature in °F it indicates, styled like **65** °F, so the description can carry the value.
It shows **375** °F
